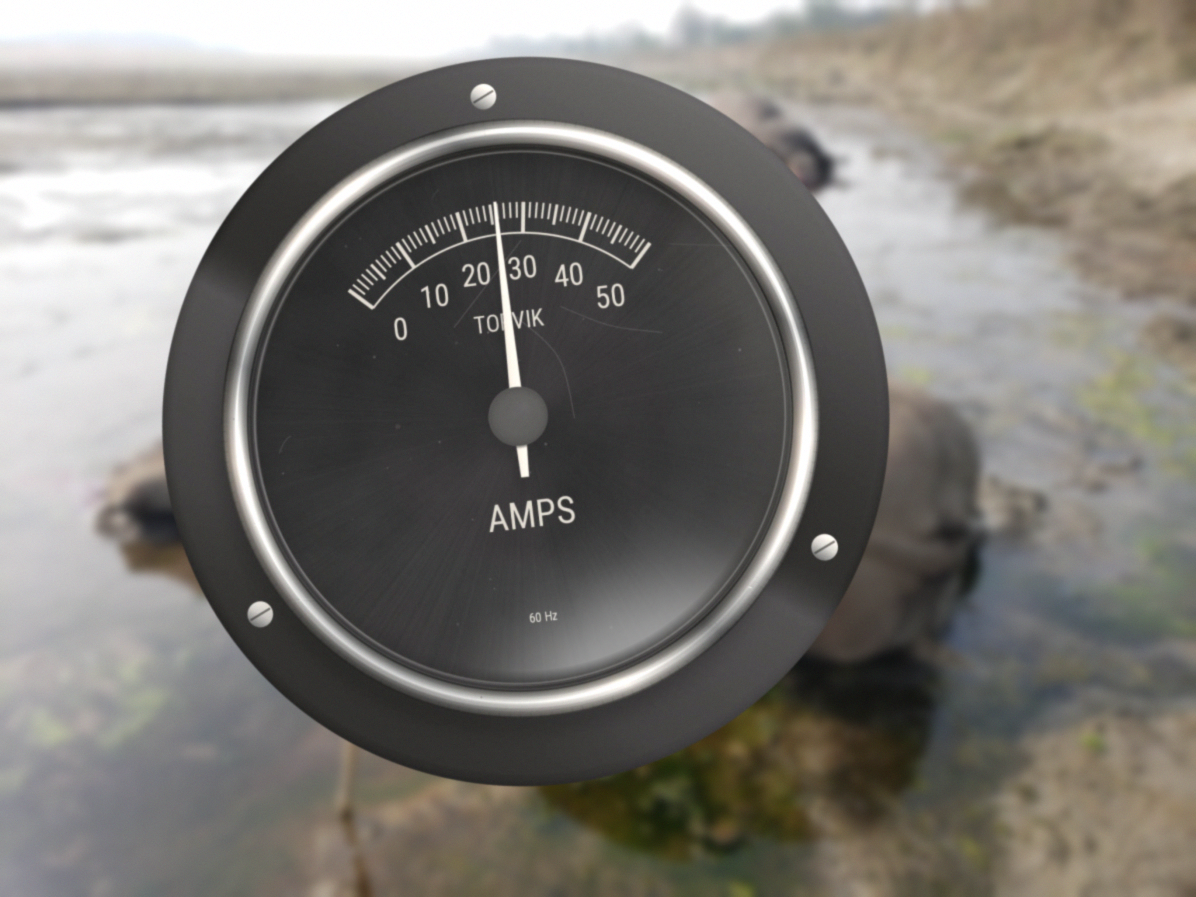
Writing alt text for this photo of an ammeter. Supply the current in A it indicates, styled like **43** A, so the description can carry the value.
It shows **26** A
